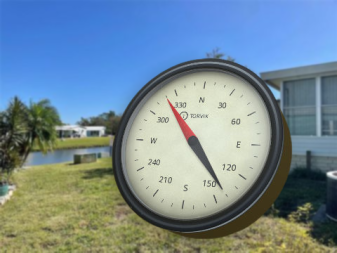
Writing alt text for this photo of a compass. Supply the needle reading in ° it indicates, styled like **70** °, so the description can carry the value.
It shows **320** °
